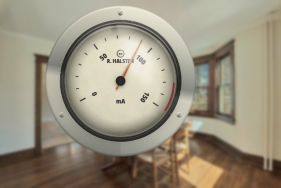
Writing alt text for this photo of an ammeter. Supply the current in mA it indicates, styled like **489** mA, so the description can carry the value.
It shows **90** mA
